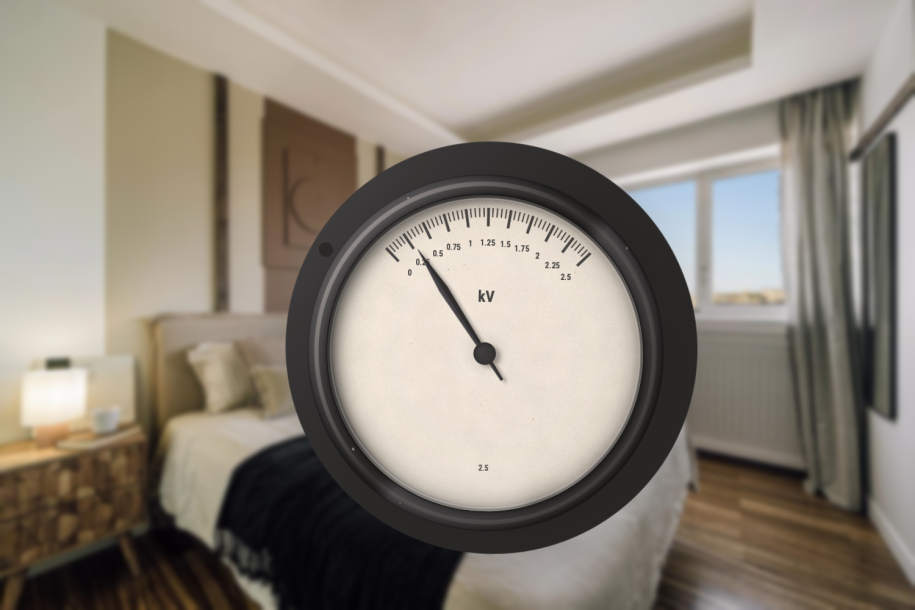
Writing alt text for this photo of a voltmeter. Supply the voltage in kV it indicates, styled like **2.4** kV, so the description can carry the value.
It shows **0.3** kV
